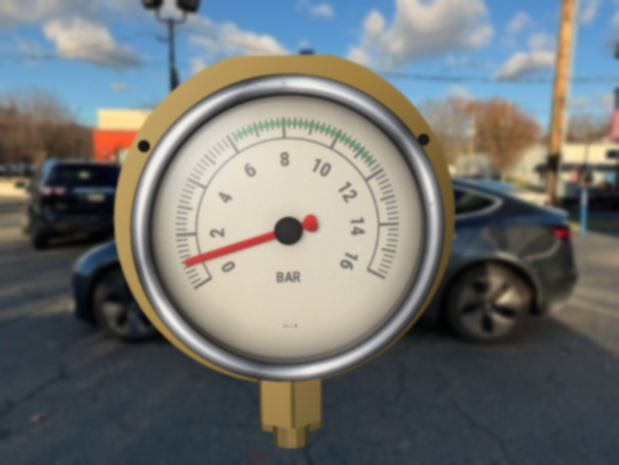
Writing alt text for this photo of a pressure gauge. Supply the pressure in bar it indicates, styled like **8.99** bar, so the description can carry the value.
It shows **1** bar
